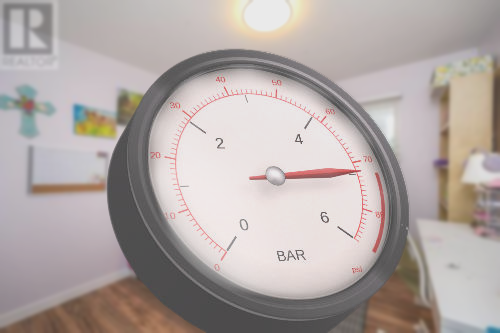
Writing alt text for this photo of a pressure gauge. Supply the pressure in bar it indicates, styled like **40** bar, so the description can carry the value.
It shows **5** bar
